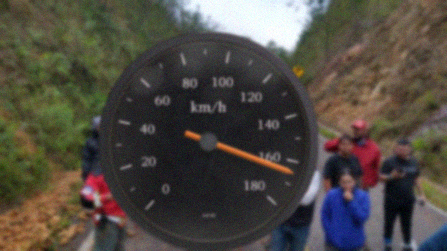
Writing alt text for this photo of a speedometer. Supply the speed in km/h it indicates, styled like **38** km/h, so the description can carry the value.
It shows **165** km/h
